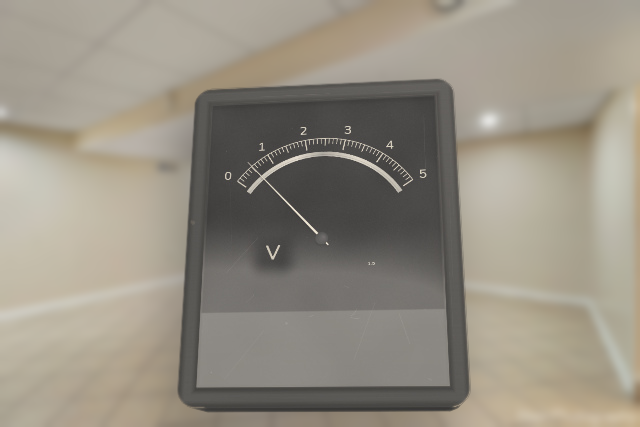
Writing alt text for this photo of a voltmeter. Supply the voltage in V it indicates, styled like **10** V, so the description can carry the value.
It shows **0.5** V
